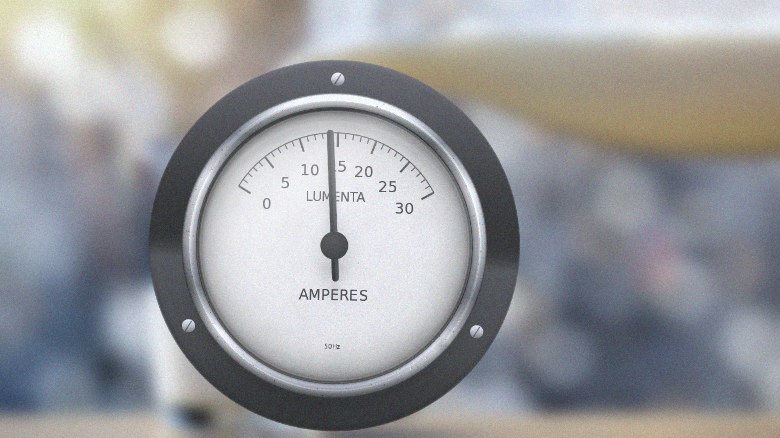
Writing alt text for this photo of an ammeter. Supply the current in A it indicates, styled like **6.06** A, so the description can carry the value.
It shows **14** A
